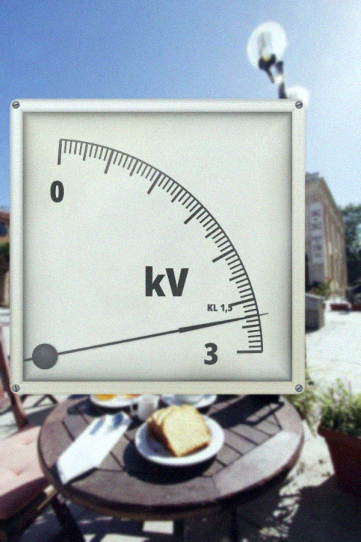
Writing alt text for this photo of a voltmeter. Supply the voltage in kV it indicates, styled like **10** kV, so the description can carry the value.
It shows **2.65** kV
